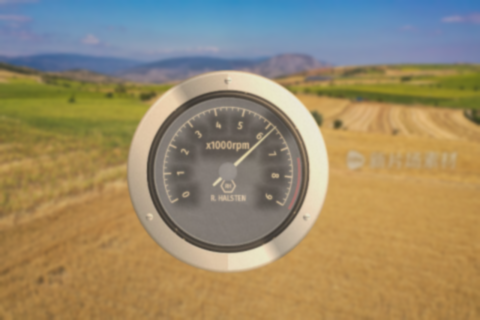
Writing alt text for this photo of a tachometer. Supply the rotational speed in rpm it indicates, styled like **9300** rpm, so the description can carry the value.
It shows **6200** rpm
